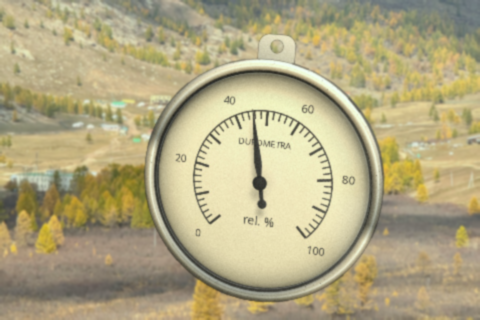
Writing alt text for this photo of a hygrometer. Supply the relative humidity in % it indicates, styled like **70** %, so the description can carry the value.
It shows **46** %
